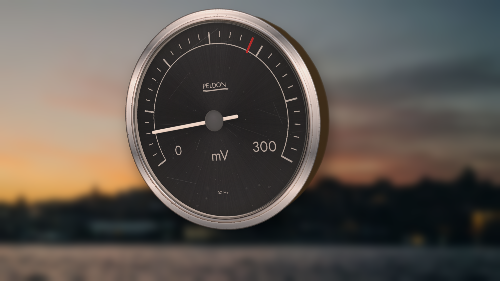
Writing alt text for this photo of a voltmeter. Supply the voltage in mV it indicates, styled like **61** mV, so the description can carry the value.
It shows **30** mV
